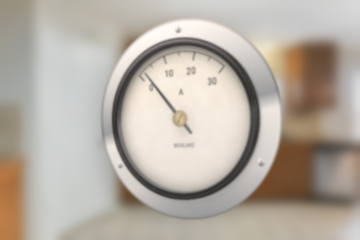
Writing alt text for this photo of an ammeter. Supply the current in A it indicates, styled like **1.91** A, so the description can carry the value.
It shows **2.5** A
